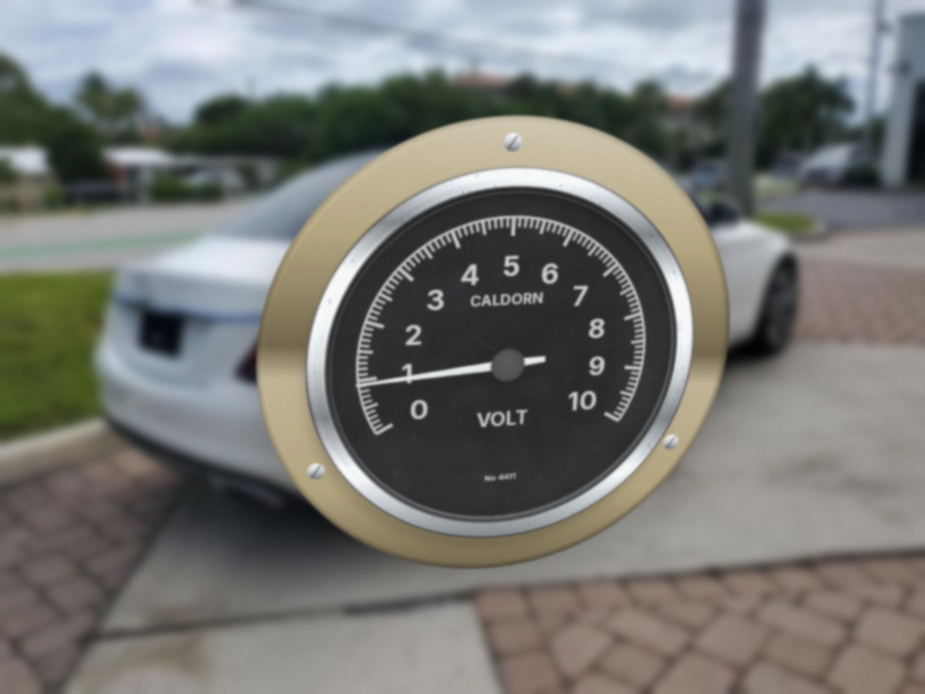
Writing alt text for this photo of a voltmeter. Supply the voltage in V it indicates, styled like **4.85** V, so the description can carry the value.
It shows **1** V
